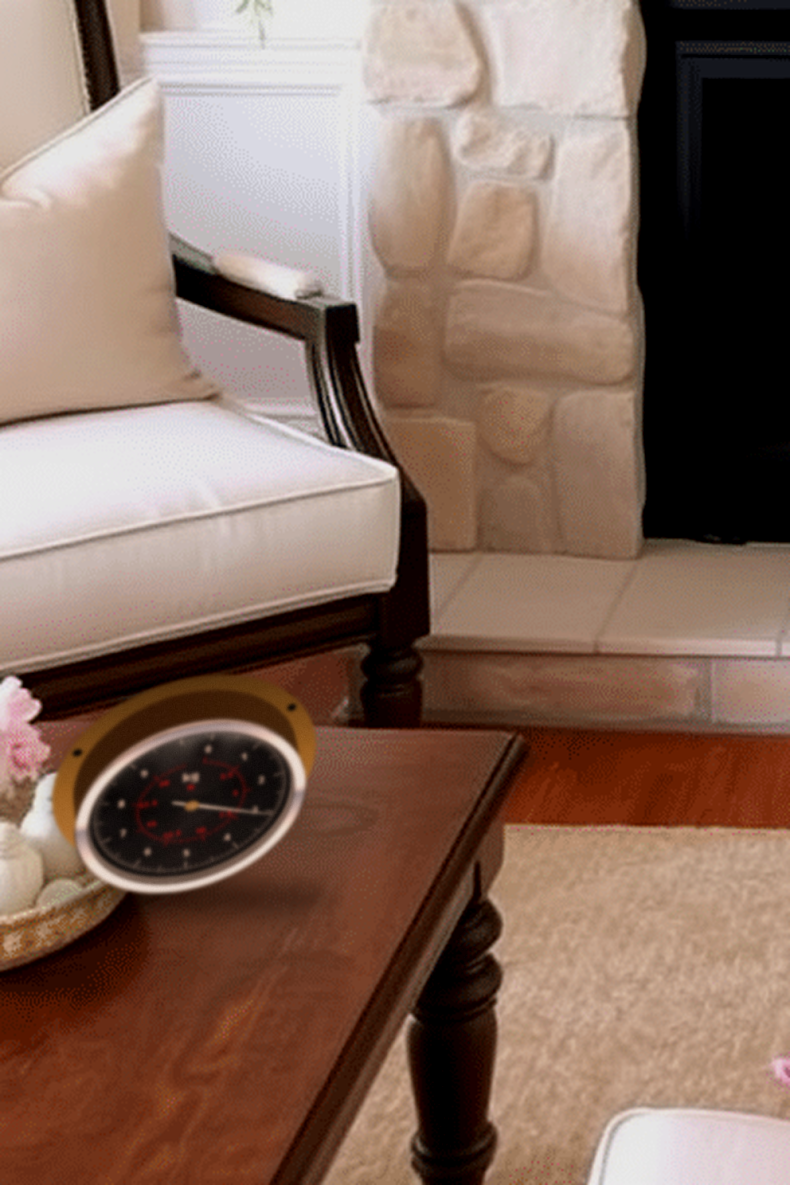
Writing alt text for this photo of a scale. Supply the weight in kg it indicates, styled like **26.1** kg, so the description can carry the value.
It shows **3** kg
